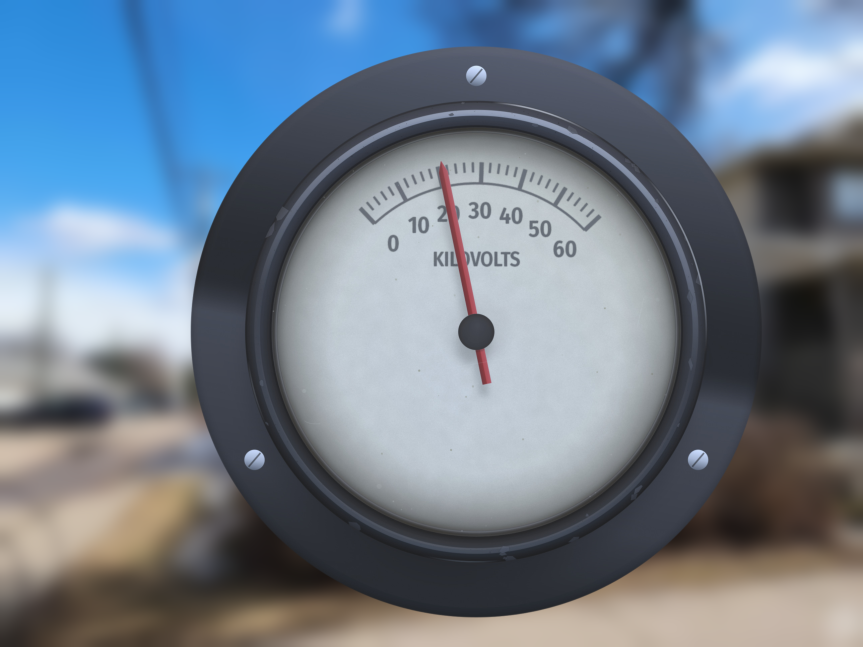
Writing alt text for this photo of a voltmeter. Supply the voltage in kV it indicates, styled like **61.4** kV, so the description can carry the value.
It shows **21** kV
